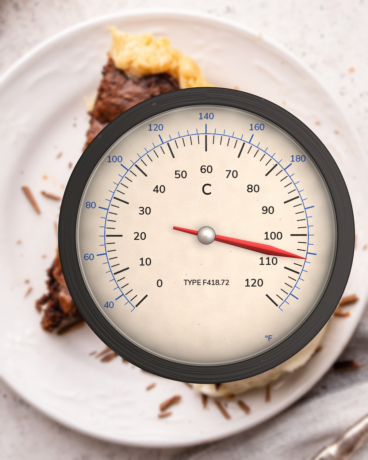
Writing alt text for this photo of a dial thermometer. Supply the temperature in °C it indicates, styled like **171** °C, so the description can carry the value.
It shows **106** °C
